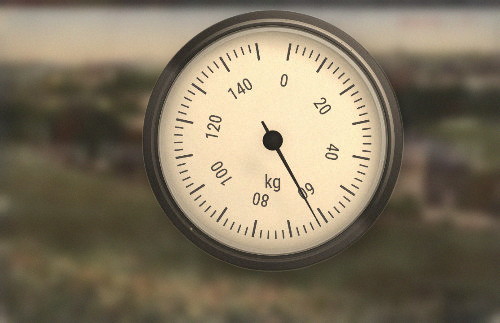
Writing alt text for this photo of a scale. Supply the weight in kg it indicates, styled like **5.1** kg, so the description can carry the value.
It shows **62** kg
